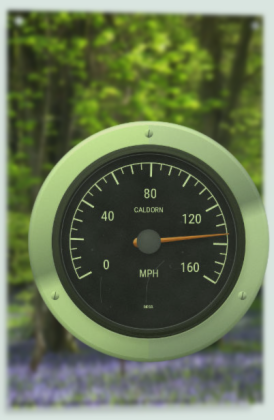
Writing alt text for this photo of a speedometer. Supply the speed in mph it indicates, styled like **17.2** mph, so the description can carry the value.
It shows **135** mph
